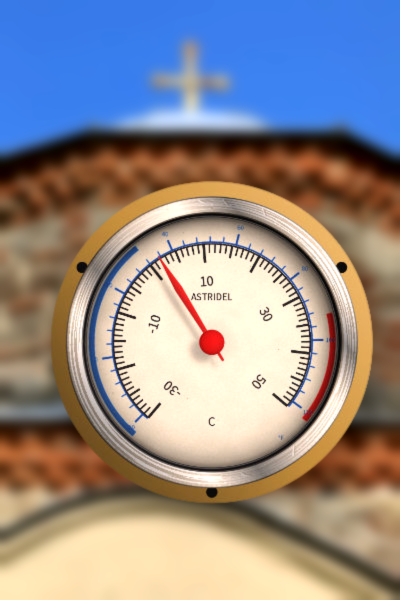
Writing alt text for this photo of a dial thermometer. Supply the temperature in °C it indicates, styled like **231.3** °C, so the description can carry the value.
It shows **2** °C
